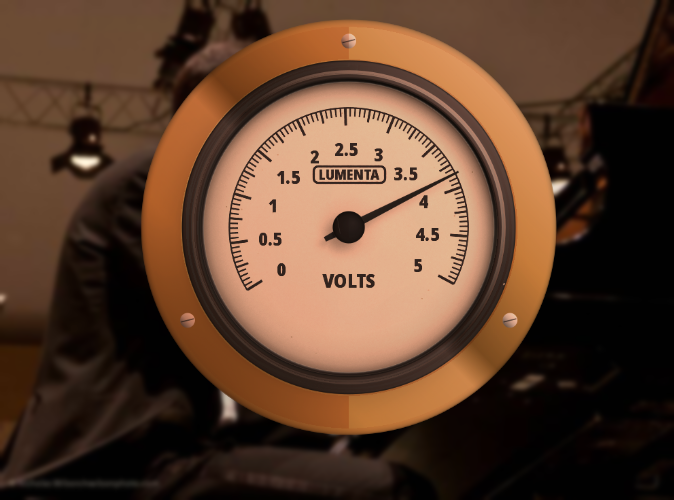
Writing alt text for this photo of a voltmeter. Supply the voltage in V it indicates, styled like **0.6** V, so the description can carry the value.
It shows **3.85** V
